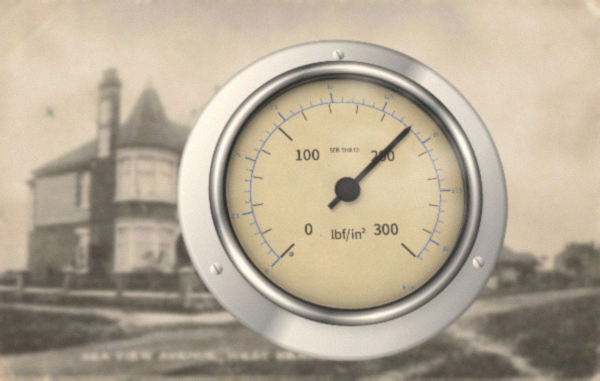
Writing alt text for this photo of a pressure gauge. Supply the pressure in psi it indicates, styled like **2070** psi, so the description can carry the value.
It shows **200** psi
